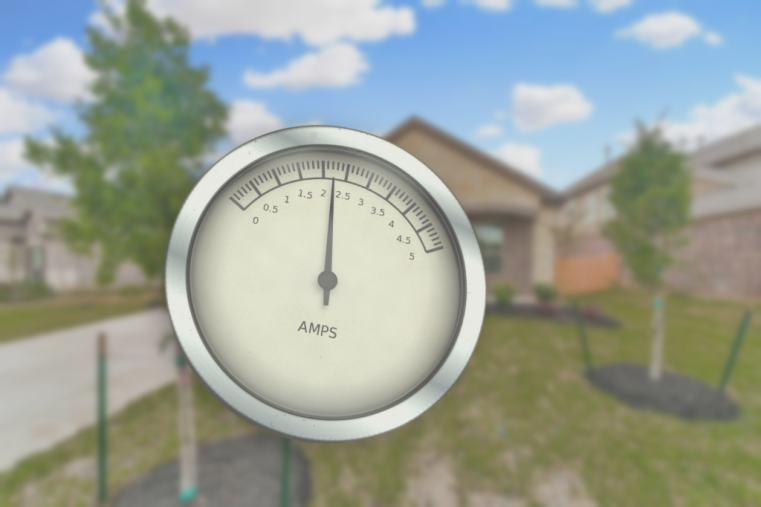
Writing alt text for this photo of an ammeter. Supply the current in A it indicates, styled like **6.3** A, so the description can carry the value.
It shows **2.2** A
